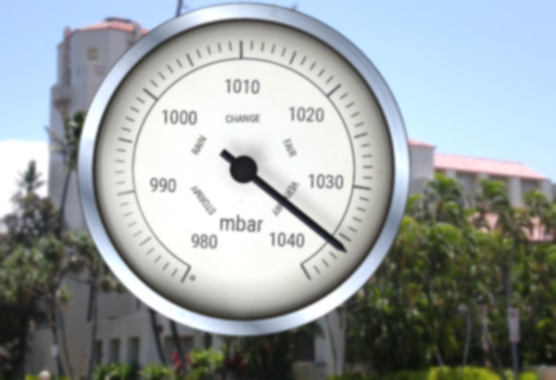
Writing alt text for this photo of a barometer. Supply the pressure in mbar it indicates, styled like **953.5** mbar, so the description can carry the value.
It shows **1036** mbar
